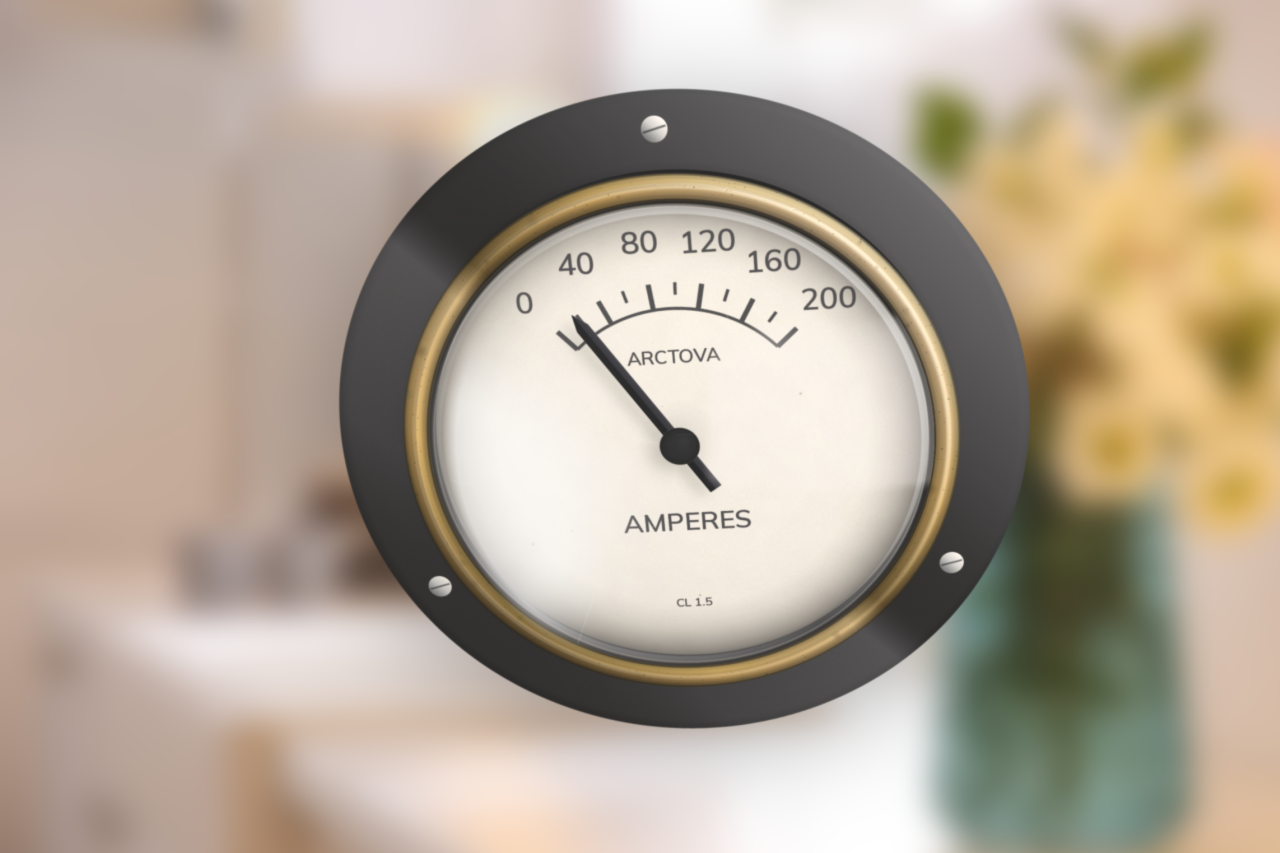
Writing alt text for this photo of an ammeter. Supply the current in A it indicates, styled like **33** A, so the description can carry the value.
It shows **20** A
